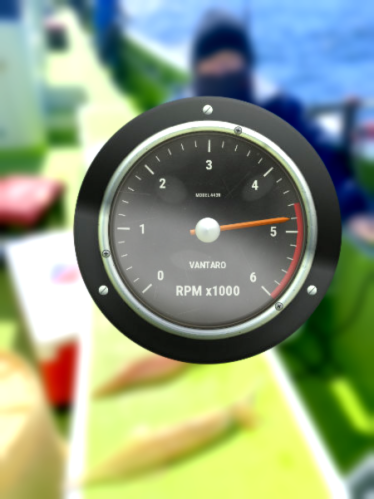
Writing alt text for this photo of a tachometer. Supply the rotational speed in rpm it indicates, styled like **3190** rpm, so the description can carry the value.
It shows **4800** rpm
